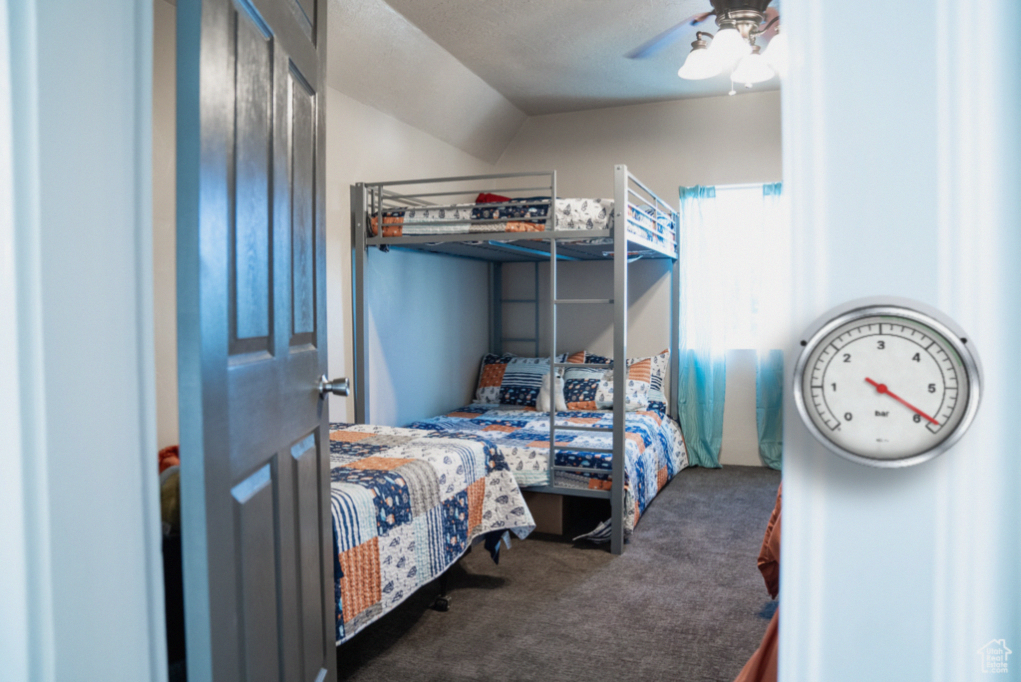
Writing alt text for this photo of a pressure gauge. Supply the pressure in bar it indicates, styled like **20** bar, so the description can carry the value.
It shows **5.8** bar
